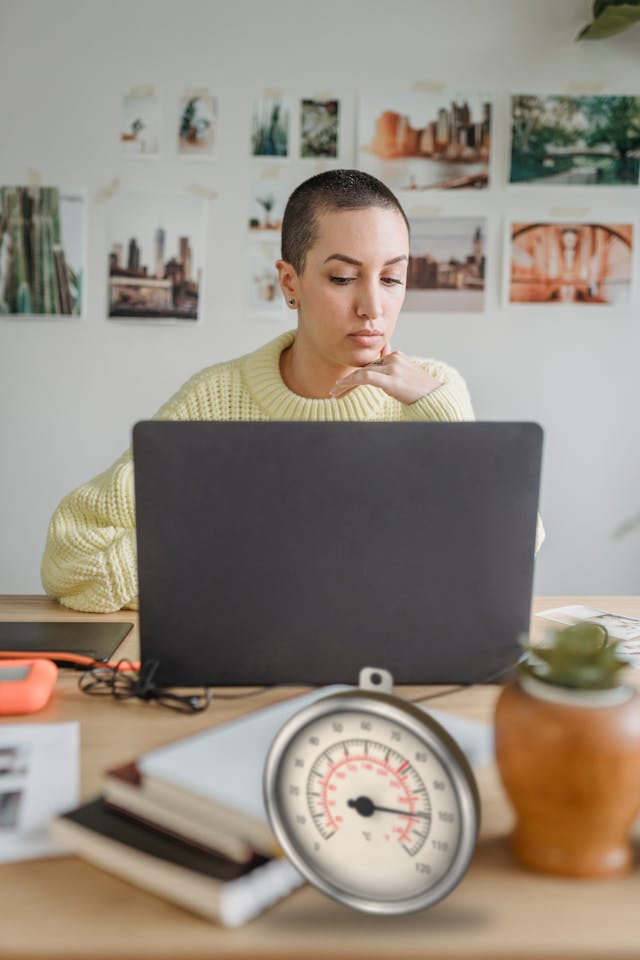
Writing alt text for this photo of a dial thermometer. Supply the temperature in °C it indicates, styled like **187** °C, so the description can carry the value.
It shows **100** °C
